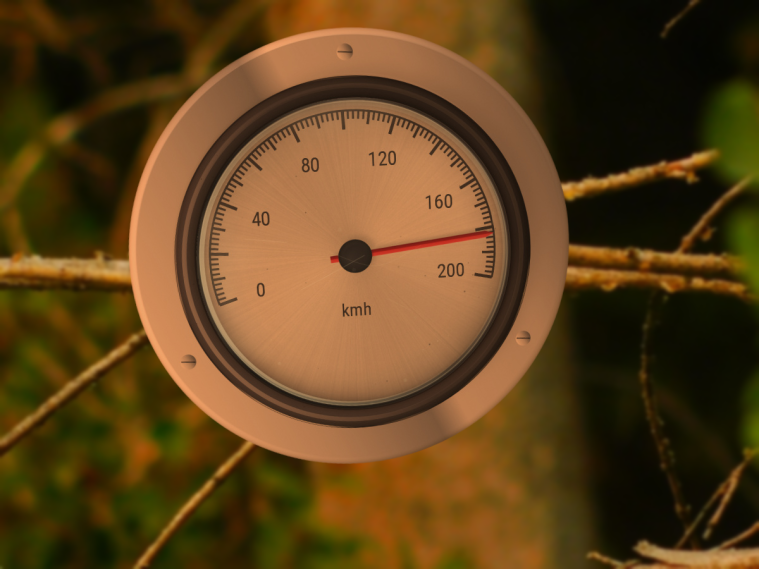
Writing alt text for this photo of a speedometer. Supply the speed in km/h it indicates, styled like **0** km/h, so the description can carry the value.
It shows **182** km/h
